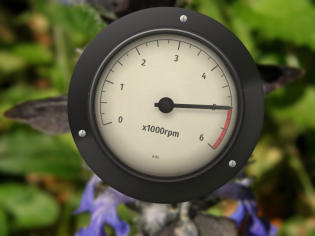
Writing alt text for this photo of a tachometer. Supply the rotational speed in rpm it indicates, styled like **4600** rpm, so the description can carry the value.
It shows **5000** rpm
